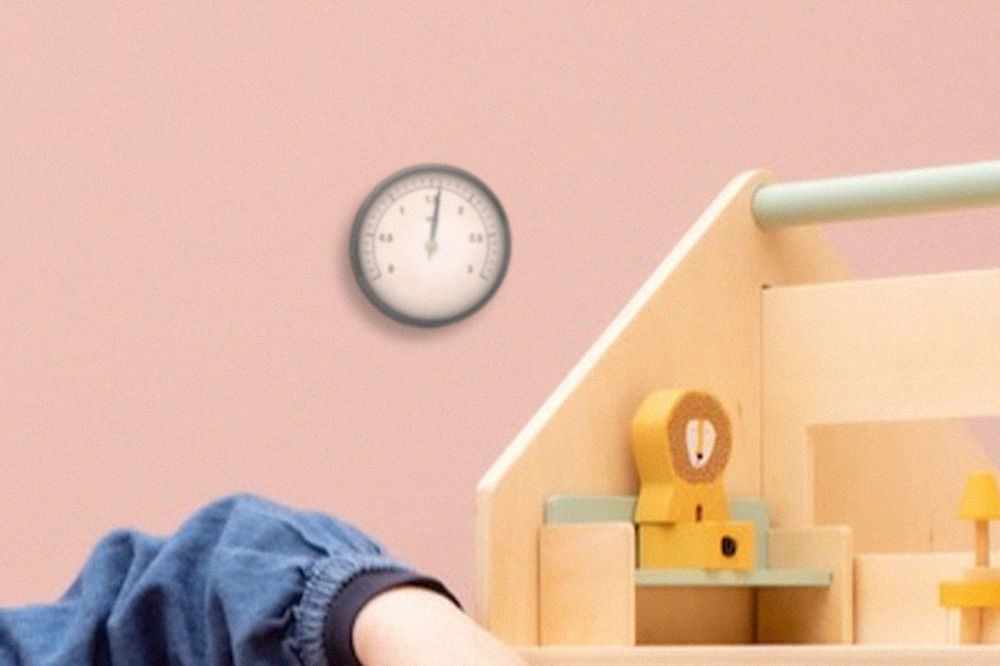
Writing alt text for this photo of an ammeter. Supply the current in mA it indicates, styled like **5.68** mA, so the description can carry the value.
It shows **1.6** mA
